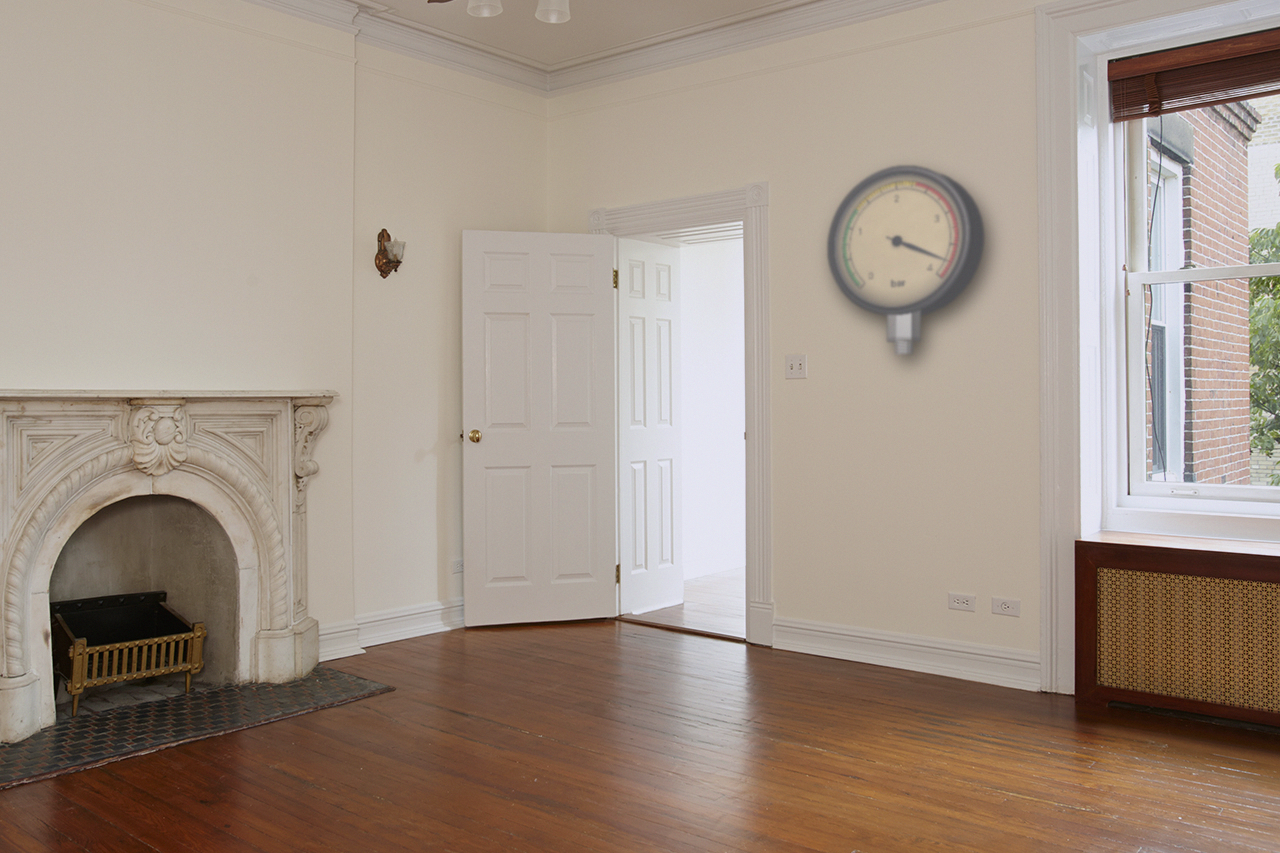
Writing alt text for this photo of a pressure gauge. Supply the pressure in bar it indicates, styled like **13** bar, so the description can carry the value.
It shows **3.75** bar
